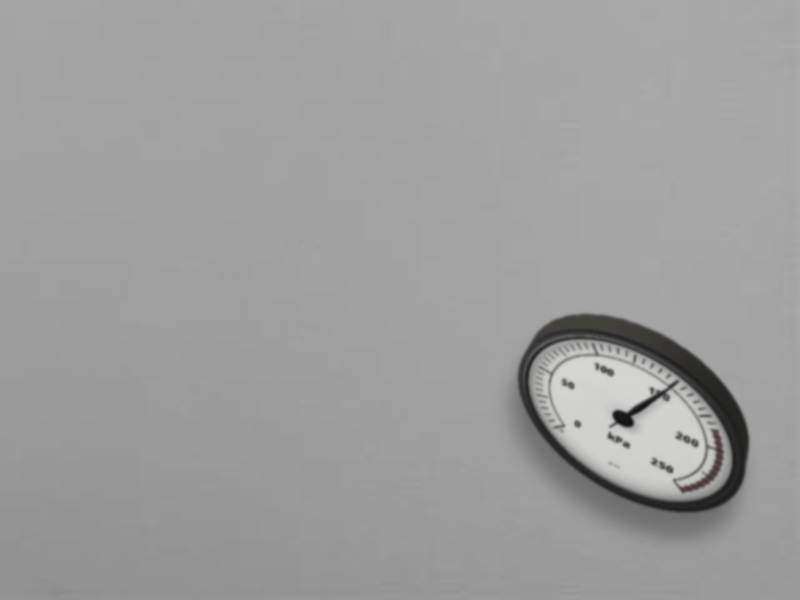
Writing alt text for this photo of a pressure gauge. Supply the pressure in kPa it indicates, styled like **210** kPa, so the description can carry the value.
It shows **150** kPa
